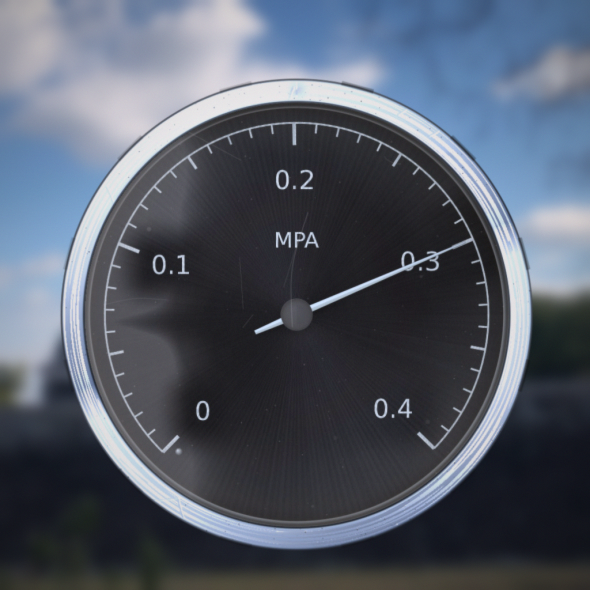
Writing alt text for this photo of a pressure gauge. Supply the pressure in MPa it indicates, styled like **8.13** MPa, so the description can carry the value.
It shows **0.3** MPa
